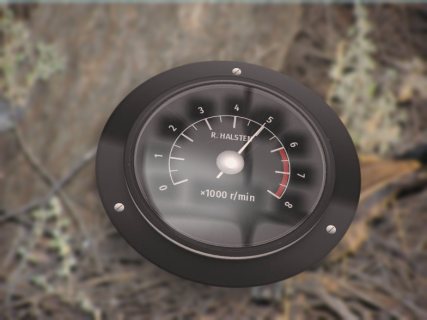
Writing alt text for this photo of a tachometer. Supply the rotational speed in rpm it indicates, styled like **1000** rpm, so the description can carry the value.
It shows **5000** rpm
